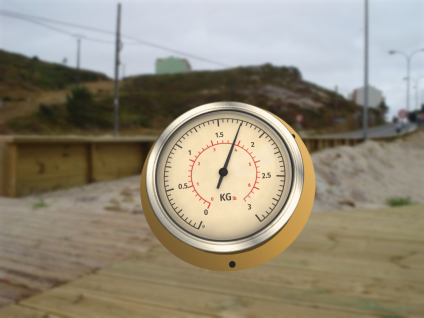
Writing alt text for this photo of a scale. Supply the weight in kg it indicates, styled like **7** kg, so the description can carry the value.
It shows **1.75** kg
